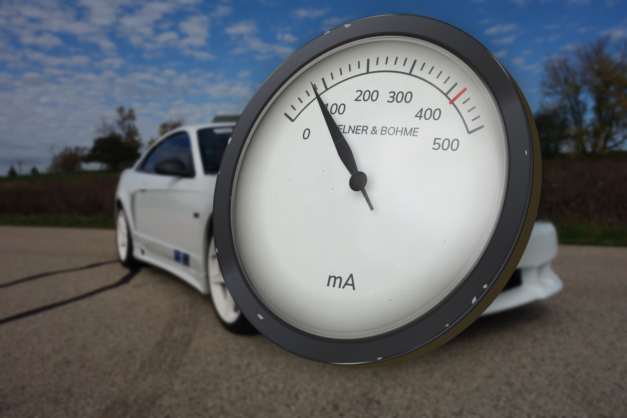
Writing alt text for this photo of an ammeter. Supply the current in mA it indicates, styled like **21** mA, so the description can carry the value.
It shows **80** mA
